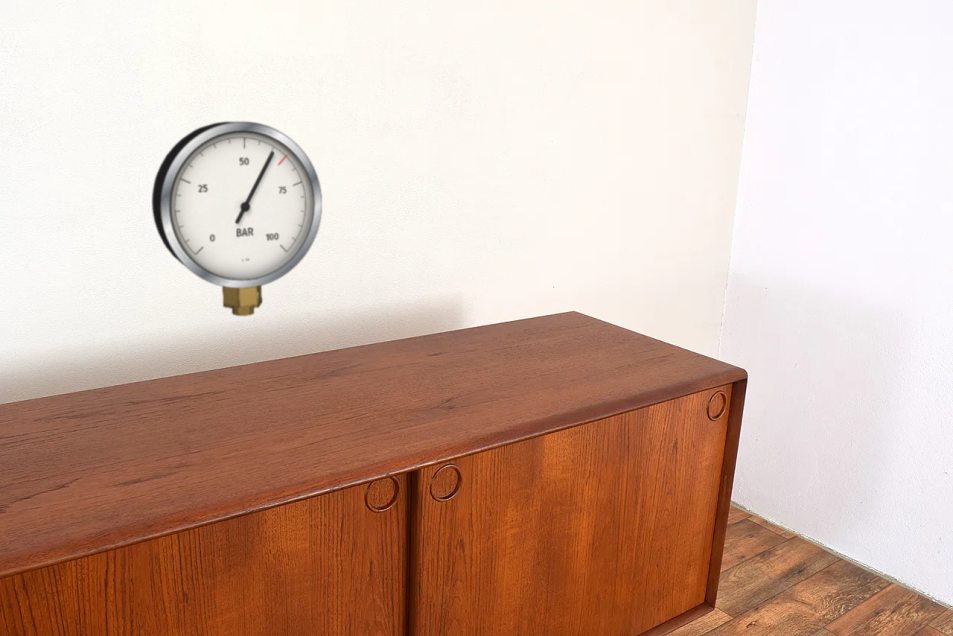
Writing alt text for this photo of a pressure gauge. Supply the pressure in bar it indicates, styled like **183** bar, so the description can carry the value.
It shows **60** bar
